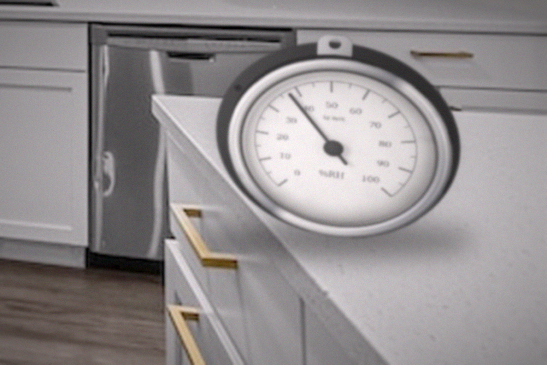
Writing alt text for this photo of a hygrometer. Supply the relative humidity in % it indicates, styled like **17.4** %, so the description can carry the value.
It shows **37.5** %
